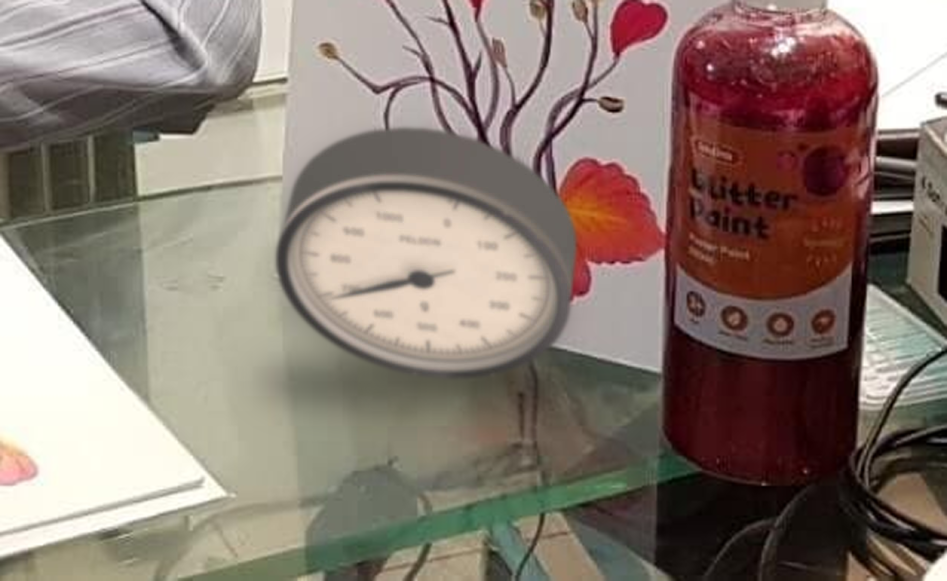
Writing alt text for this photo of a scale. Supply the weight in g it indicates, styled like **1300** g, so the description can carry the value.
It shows **700** g
